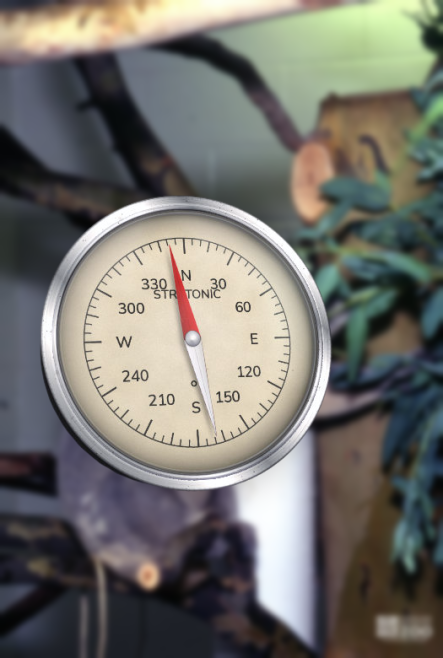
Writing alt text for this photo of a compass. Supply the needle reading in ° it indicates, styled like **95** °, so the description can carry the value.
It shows **350** °
